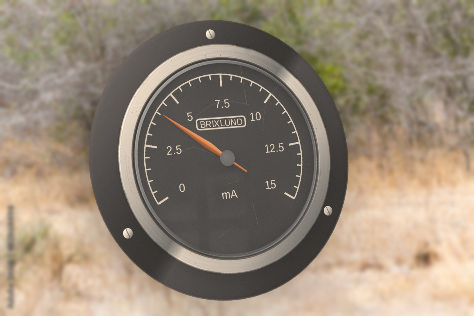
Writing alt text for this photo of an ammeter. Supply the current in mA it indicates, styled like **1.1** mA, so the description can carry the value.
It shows **4** mA
